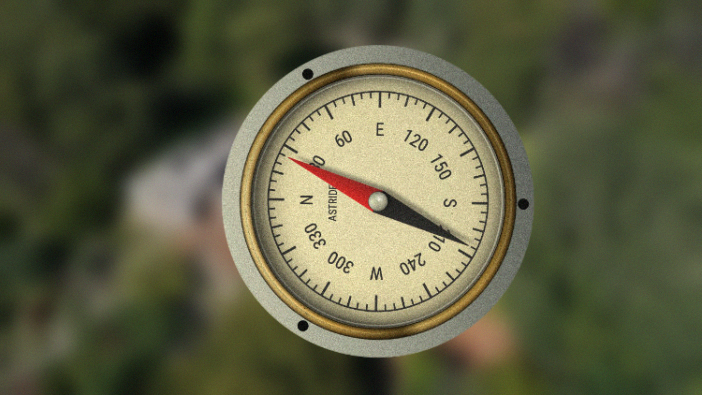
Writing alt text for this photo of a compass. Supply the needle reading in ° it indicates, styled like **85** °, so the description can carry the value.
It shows **25** °
